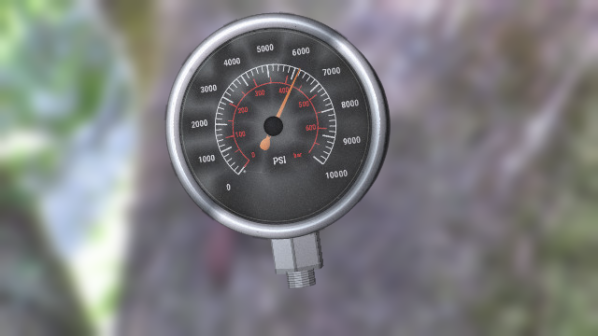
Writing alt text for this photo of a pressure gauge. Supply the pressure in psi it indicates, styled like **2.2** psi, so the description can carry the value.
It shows **6200** psi
